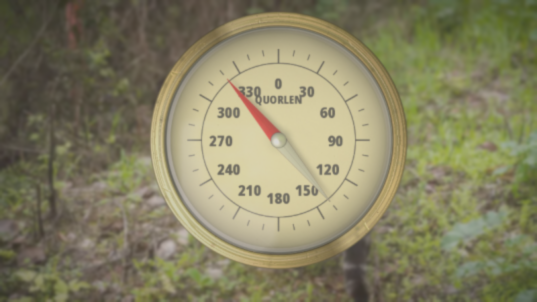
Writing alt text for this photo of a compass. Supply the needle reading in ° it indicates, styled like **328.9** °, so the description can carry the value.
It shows **320** °
